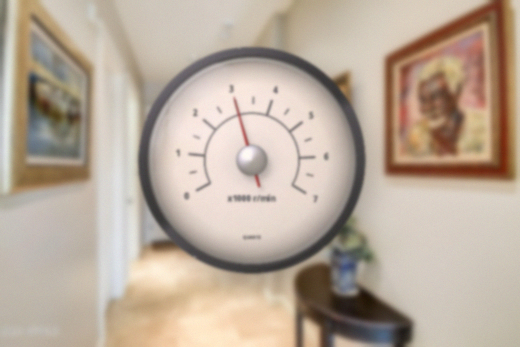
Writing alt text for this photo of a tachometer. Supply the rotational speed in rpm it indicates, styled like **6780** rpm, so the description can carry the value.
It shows **3000** rpm
